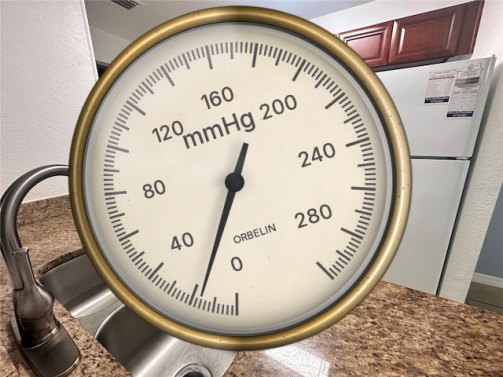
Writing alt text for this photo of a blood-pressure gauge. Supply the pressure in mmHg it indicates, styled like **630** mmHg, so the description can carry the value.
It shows **16** mmHg
